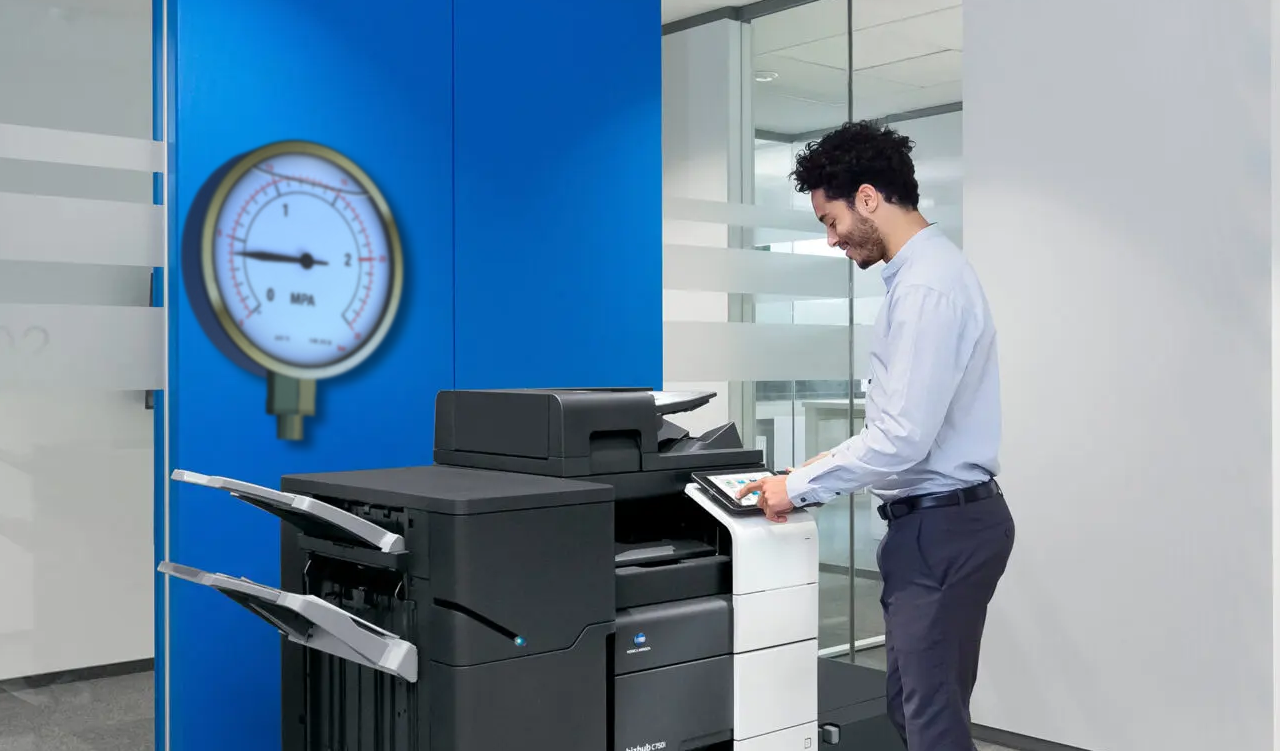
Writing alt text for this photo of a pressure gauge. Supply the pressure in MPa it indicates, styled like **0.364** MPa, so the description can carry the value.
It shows **0.4** MPa
